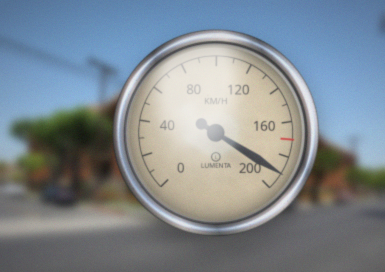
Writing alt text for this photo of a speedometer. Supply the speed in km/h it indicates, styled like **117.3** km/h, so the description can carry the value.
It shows **190** km/h
